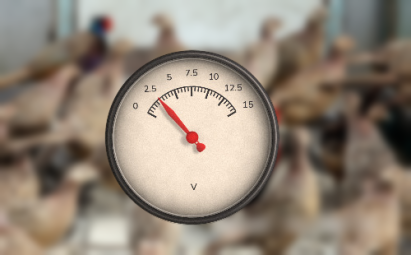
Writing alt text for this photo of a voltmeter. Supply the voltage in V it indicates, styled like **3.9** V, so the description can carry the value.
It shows **2.5** V
